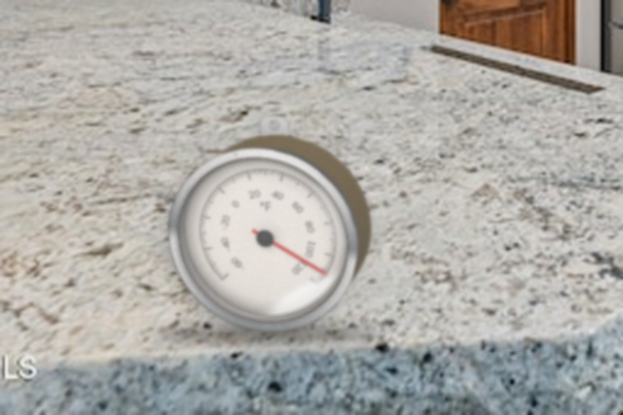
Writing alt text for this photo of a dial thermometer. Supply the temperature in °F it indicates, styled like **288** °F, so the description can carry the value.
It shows **110** °F
